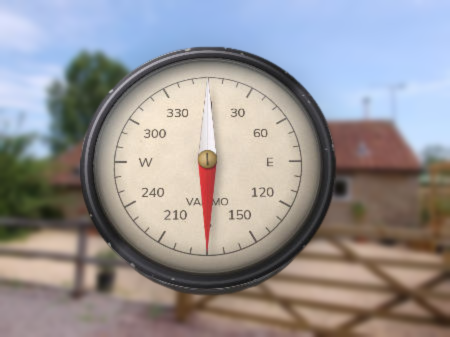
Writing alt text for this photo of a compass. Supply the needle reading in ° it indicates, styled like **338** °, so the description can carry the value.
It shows **180** °
